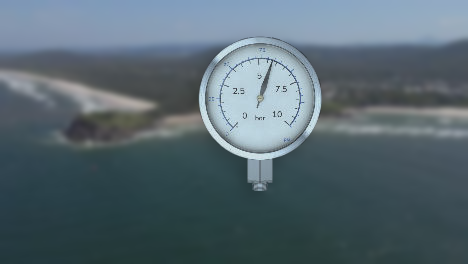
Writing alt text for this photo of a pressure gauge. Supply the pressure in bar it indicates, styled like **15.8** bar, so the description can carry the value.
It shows **5.75** bar
